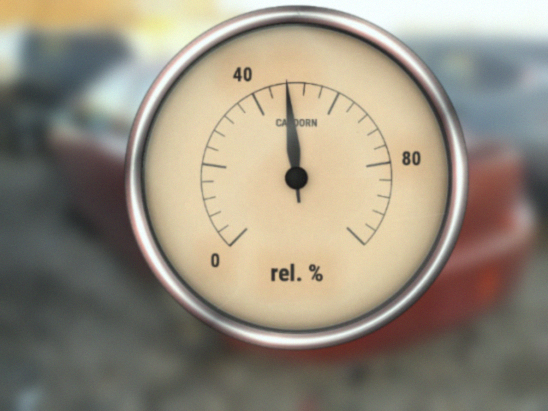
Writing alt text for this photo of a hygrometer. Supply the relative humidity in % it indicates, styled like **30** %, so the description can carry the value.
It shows **48** %
